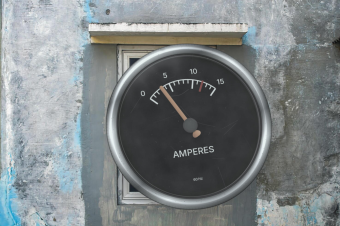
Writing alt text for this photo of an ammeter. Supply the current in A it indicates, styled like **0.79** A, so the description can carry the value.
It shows **3** A
